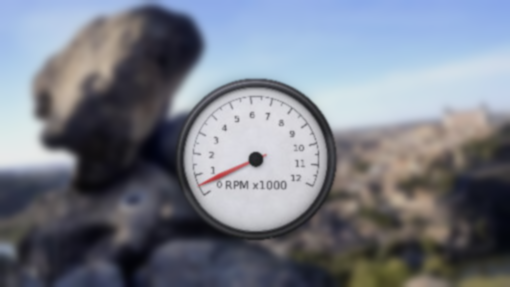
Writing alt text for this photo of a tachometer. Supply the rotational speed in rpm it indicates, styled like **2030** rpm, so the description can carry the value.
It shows **500** rpm
